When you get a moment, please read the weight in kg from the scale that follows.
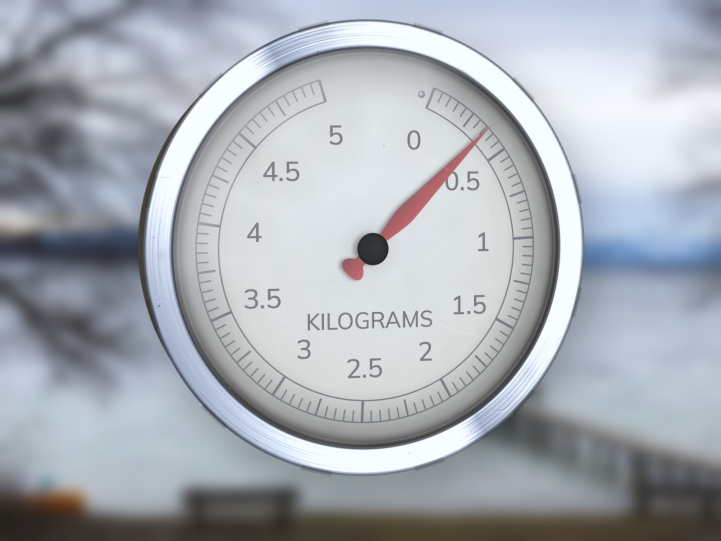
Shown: 0.35 kg
